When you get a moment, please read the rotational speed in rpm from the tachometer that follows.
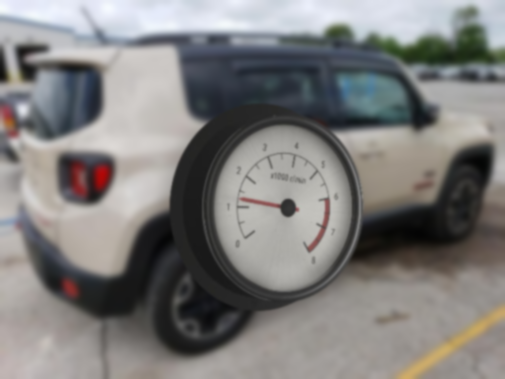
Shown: 1250 rpm
